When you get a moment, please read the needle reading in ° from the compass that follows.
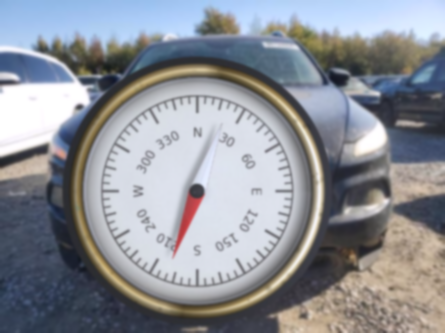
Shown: 200 °
